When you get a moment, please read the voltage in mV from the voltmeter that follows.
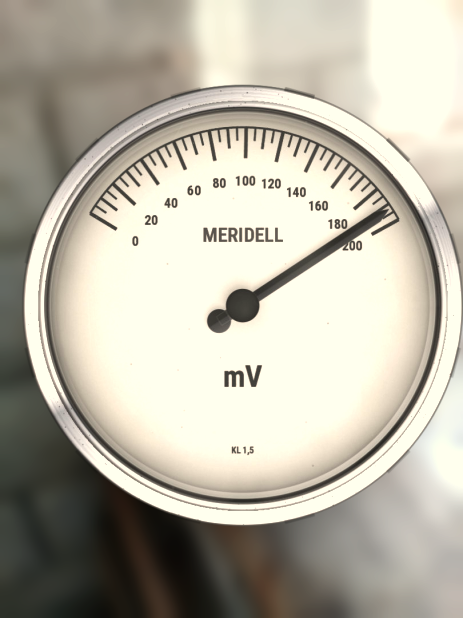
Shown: 192.5 mV
